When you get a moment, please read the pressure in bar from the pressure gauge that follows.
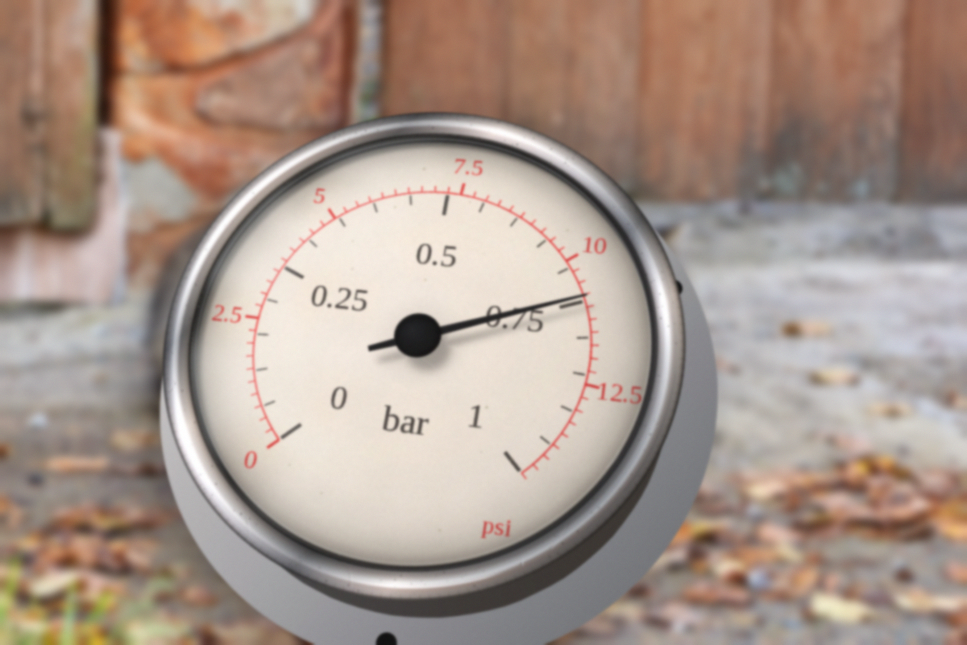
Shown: 0.75 bar
